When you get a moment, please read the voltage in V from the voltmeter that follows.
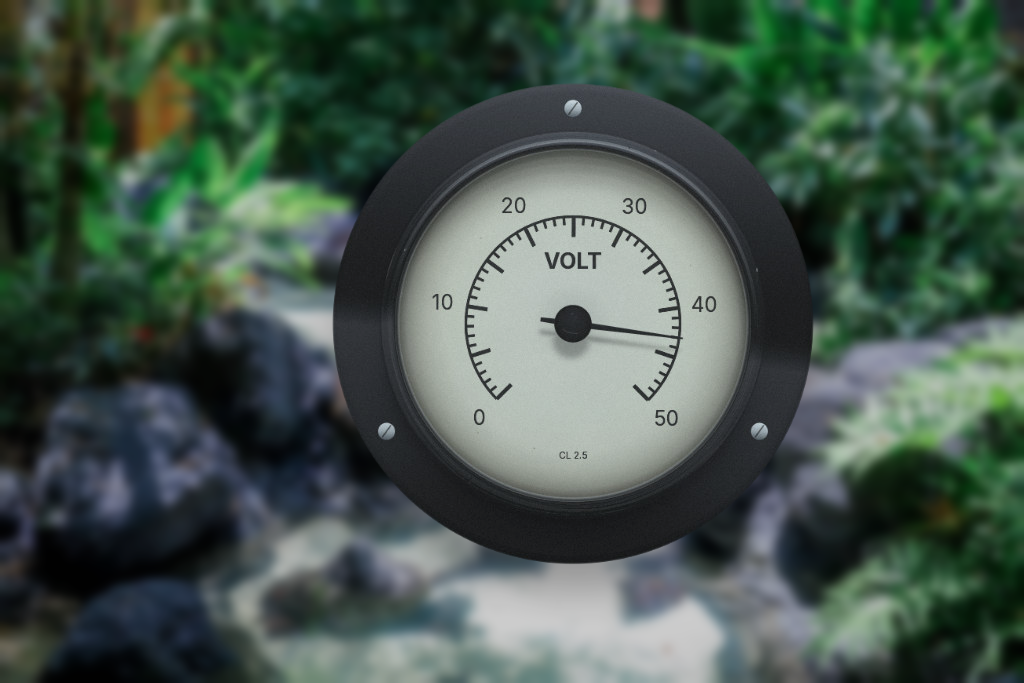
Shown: 43 V
